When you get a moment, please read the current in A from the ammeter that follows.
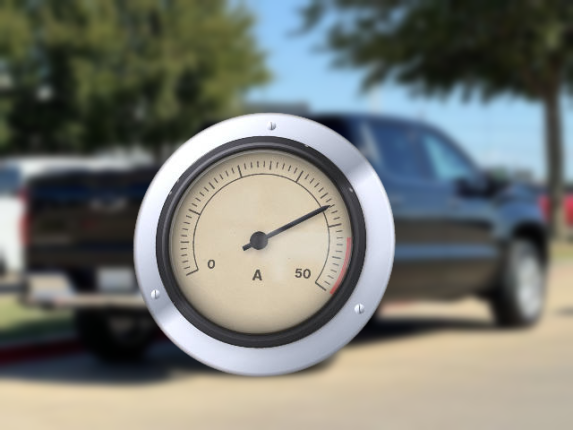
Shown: 37 A
